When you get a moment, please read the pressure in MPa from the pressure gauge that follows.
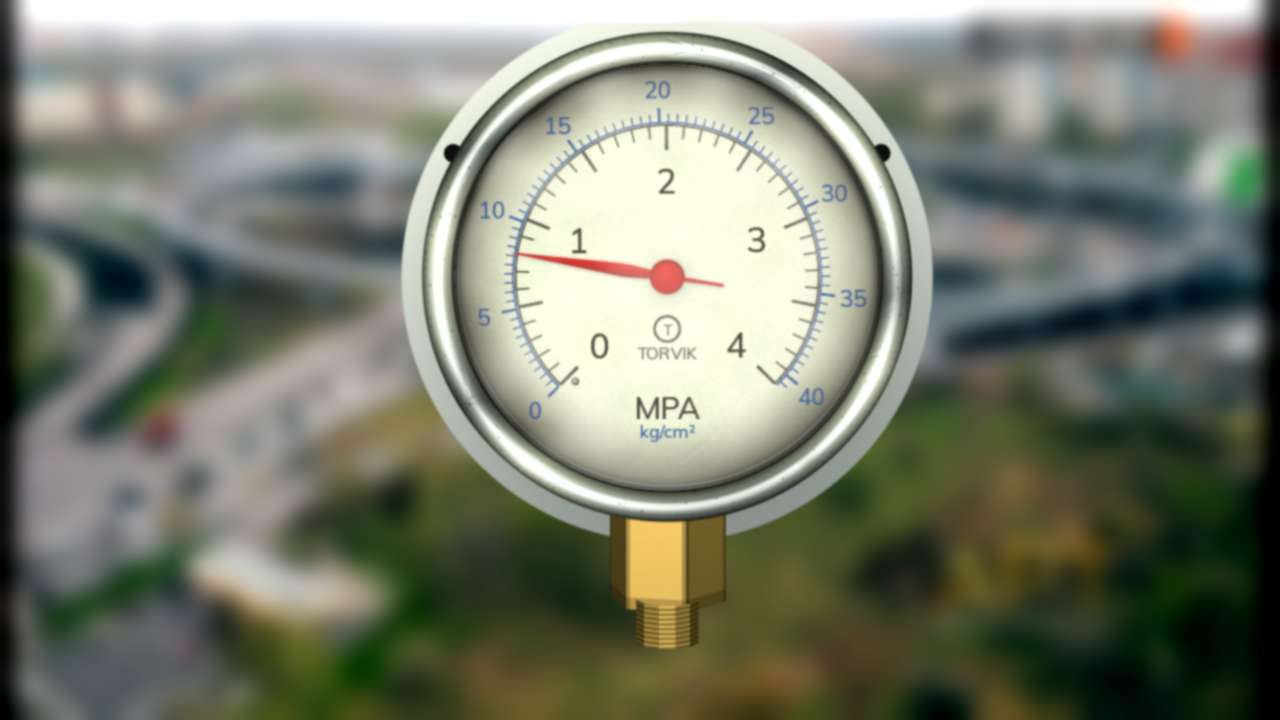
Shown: 0.8 MPa
